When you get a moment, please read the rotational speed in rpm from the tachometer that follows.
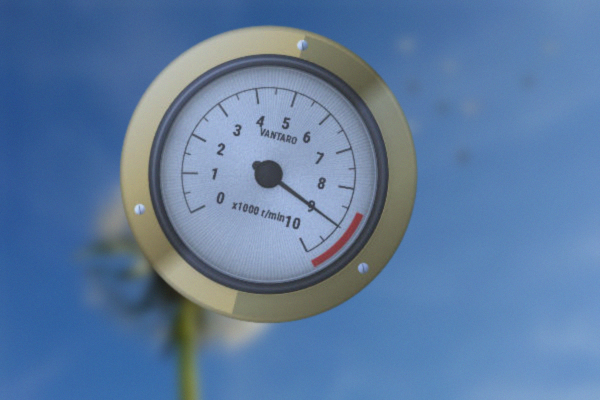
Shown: 9000 rpm
